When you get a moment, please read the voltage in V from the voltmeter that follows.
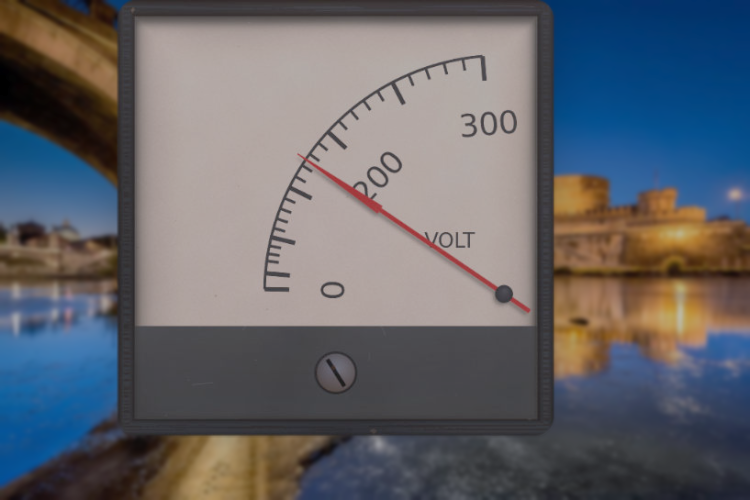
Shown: 175 V
